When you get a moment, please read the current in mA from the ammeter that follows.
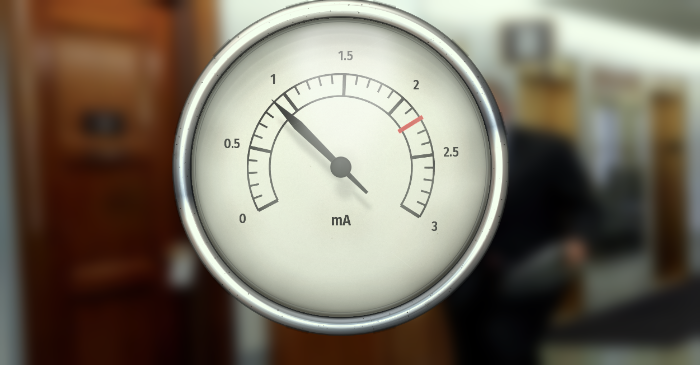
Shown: 0.9 mA
